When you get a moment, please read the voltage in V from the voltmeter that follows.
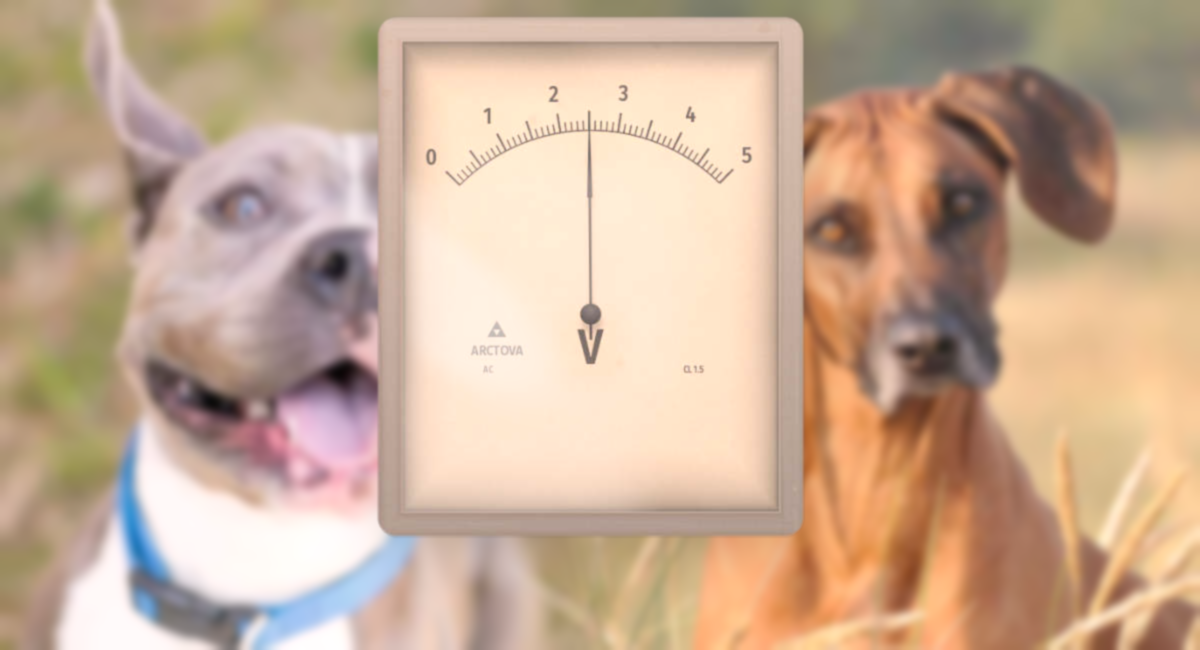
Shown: 2.5 V
